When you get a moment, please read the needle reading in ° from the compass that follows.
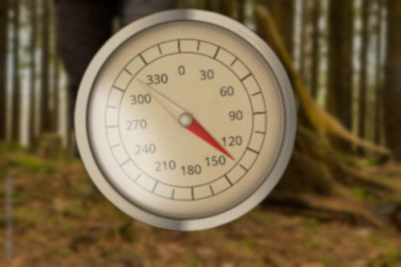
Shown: 135 °
